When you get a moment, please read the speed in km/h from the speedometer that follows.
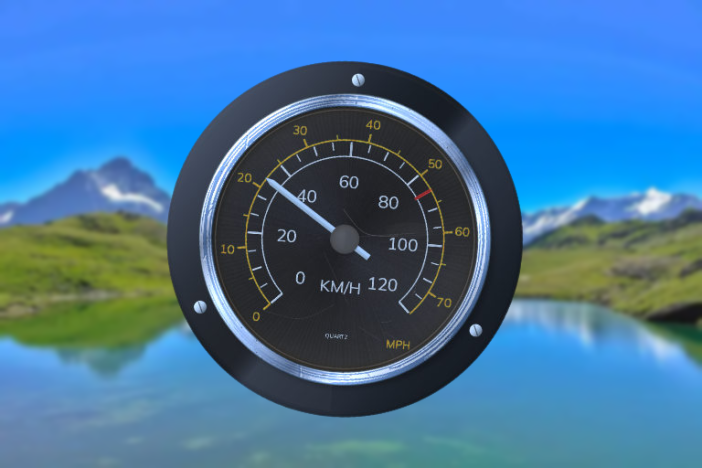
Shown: 35 km/h
